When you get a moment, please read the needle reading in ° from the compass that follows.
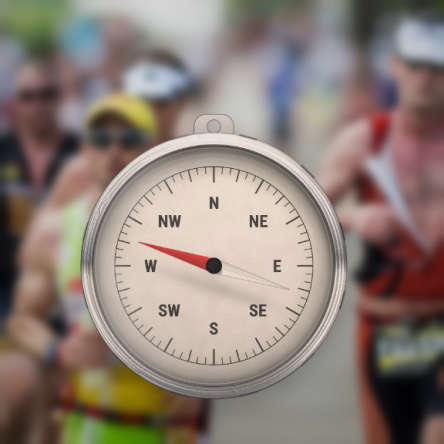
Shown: 287.5 °
